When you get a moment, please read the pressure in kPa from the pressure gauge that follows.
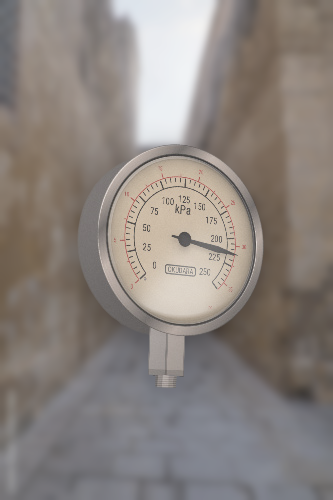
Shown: 215 kPa
